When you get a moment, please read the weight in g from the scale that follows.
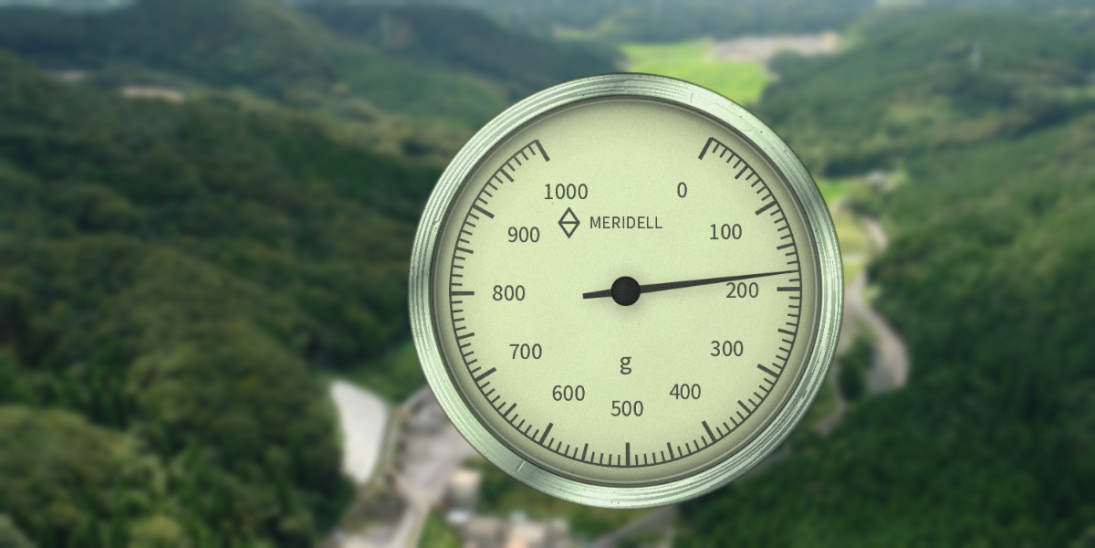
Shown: 180 g
